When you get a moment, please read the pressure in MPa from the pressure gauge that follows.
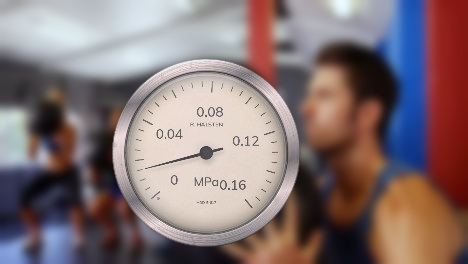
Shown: 0.015 MPa
